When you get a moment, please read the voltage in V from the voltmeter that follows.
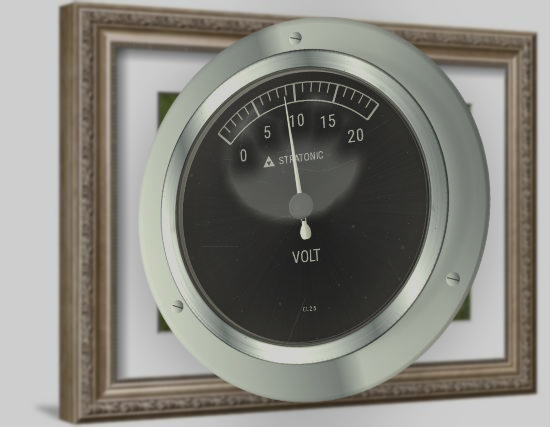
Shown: 9 V
